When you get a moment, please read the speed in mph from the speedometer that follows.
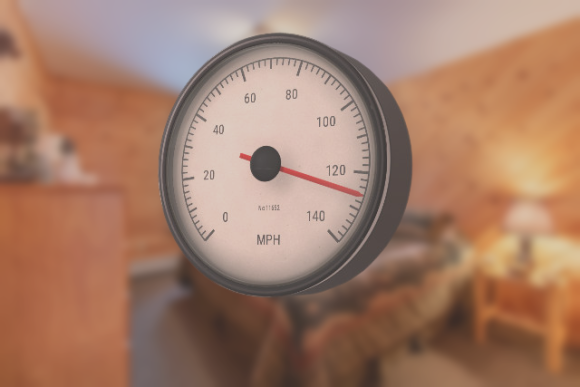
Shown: 126 mph
